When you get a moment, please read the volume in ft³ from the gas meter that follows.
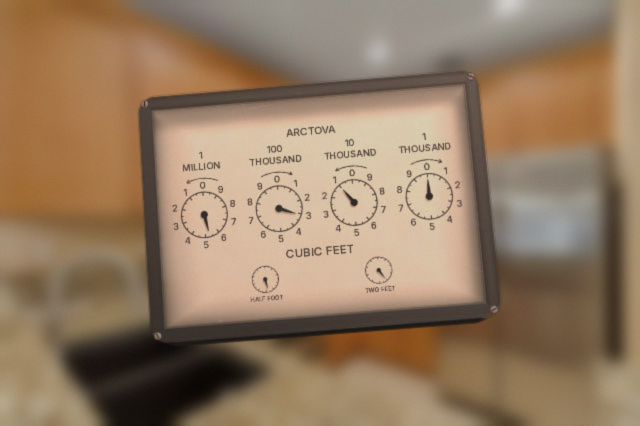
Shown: 531000 ft³
